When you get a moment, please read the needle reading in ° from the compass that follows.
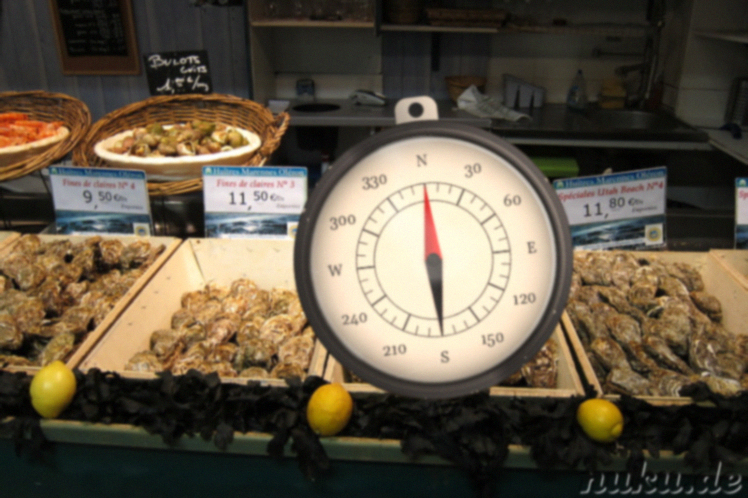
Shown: 0 °
